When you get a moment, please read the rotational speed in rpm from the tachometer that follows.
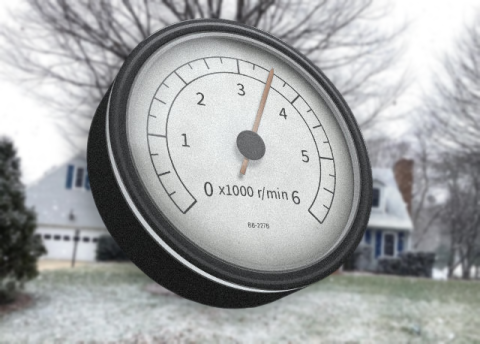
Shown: 3500 rpm
